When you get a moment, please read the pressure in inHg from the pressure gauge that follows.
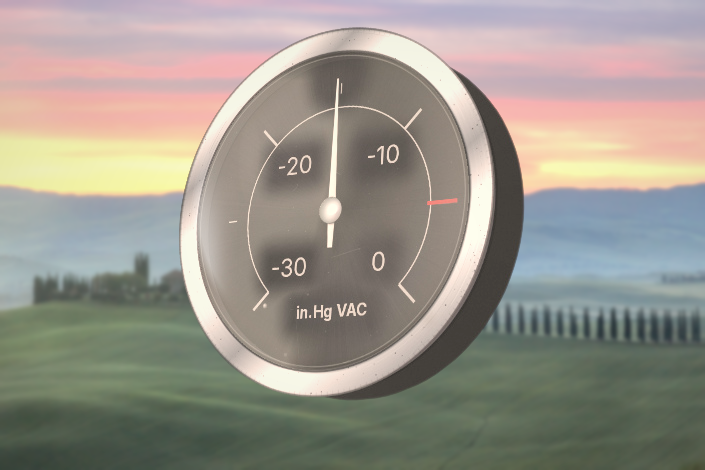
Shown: -15 inHg
